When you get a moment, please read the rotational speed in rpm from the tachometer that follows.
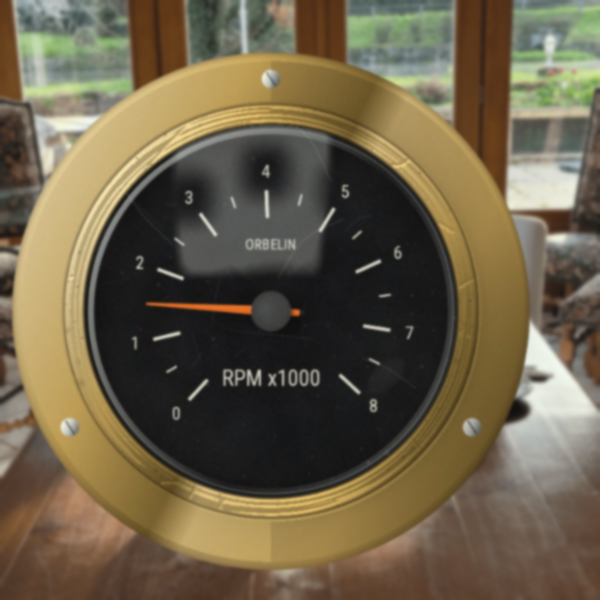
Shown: 1500 rpm
